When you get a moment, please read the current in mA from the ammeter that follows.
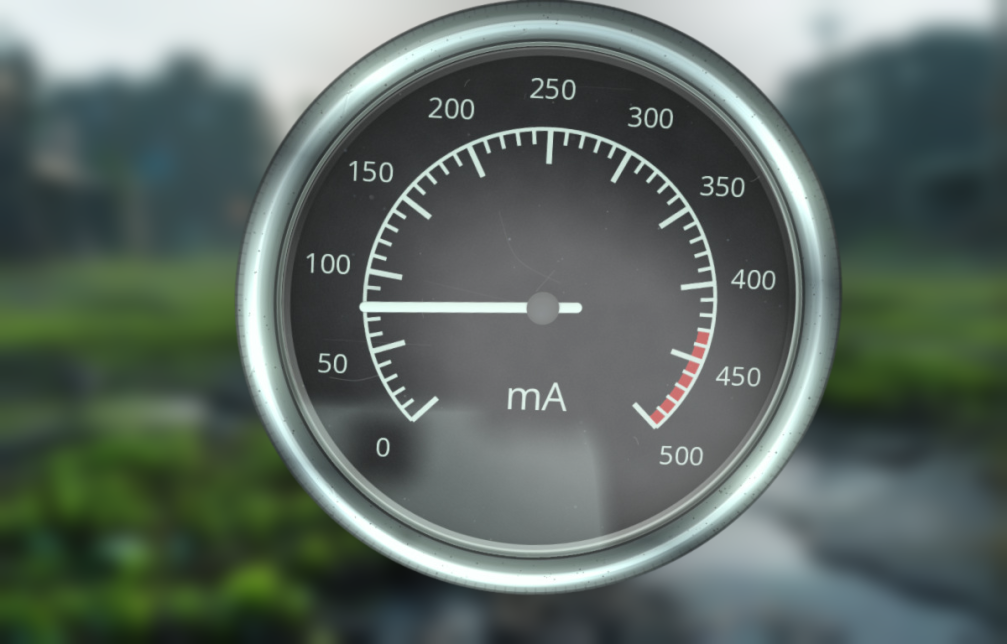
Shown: 80 mA
